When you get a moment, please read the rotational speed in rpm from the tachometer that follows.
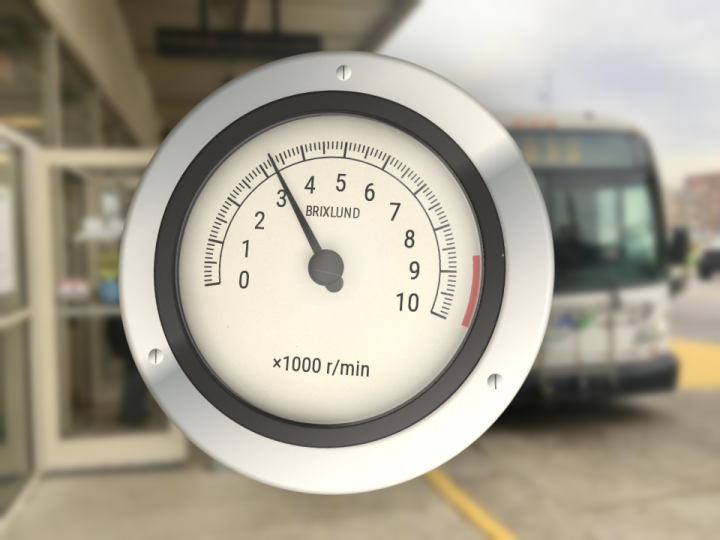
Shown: 3300 rpm
